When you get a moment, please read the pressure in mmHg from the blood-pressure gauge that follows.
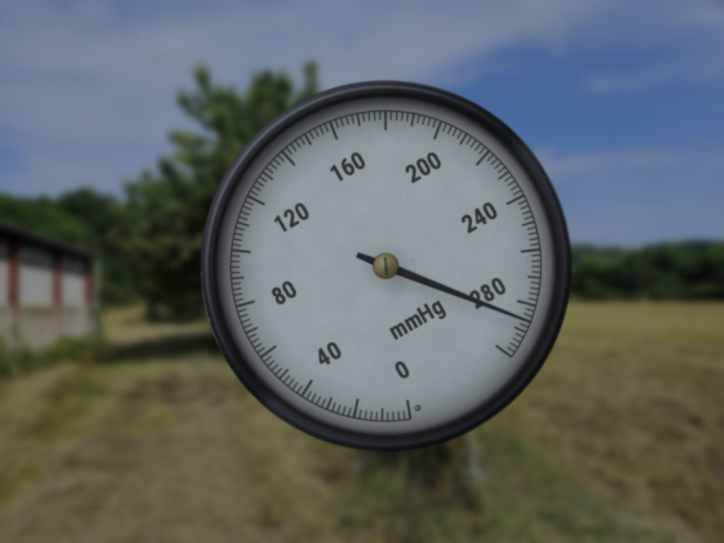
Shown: 286 mmHg
